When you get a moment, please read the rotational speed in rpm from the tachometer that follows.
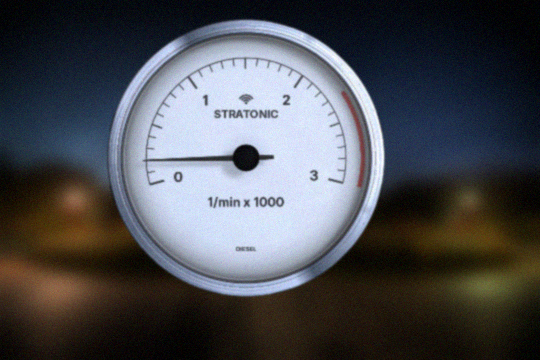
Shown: 200 rpm
